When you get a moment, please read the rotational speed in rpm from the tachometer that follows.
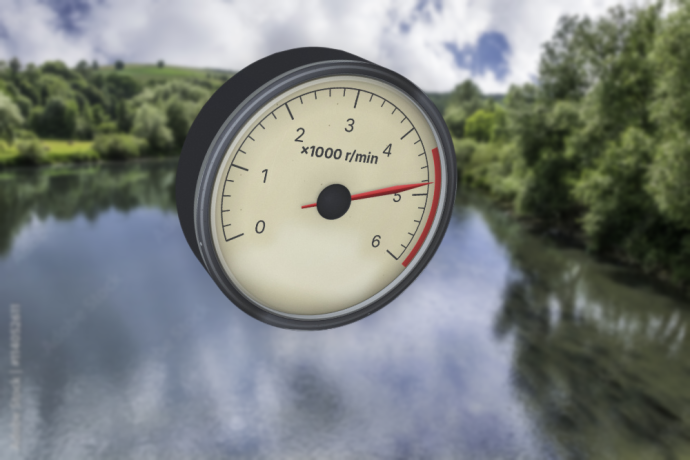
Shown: 4800 rpm
